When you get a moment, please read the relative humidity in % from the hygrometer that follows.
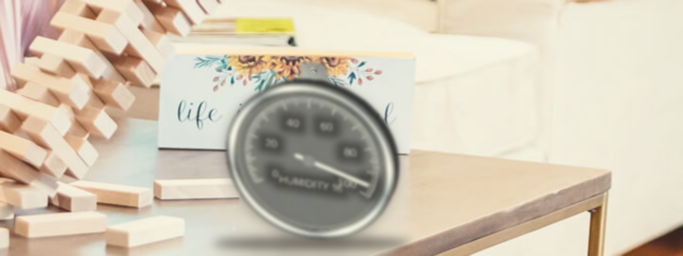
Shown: 95 %
